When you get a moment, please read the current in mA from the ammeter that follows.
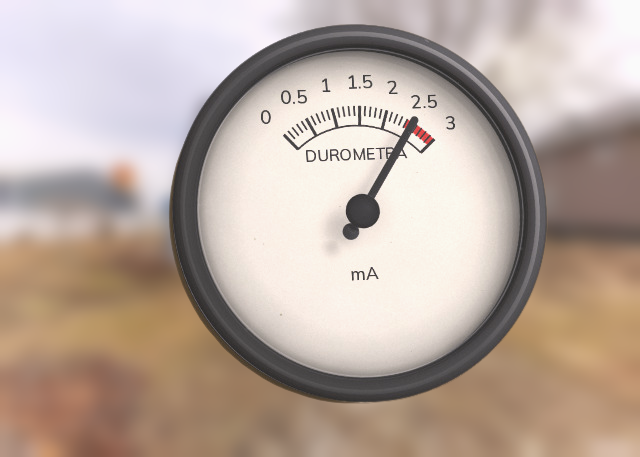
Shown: 2.5 mA
